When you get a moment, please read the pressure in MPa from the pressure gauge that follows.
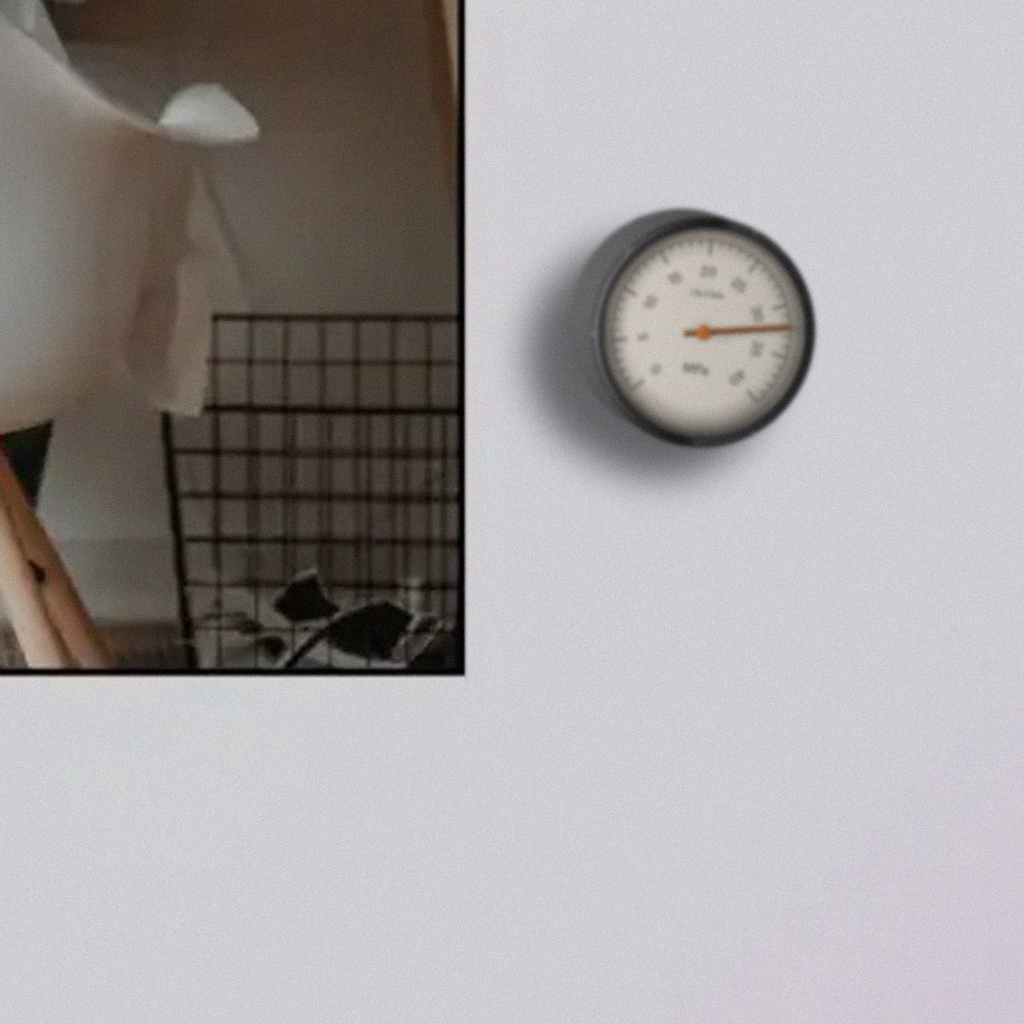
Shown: 32 MPa
